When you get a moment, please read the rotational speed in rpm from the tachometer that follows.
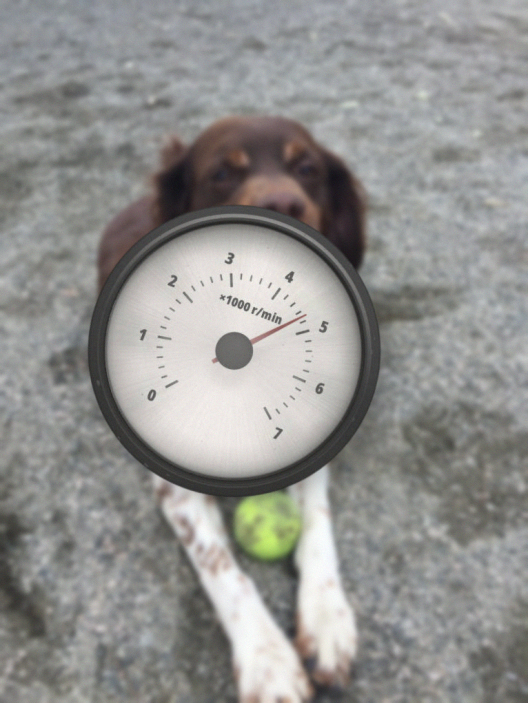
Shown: 4700 rpm
